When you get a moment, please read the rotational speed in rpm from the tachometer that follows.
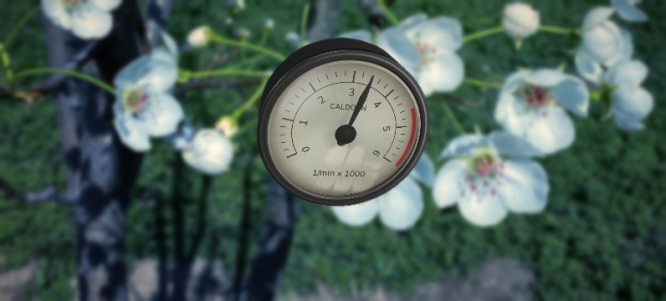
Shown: 3400 rpm
